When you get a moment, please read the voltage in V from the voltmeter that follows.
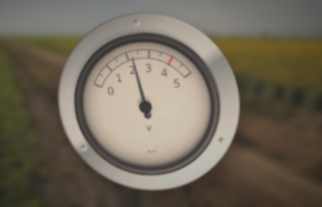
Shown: 2.25 V
